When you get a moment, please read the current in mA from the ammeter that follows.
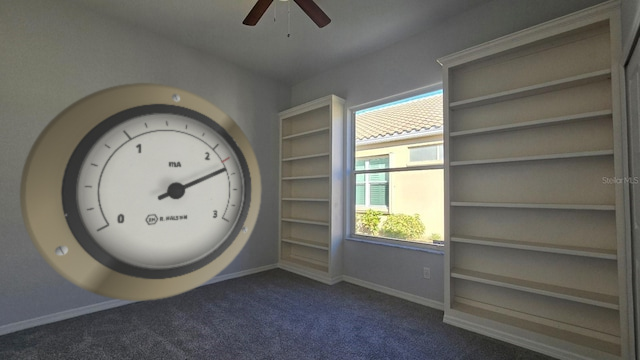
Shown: 2.3 mA
